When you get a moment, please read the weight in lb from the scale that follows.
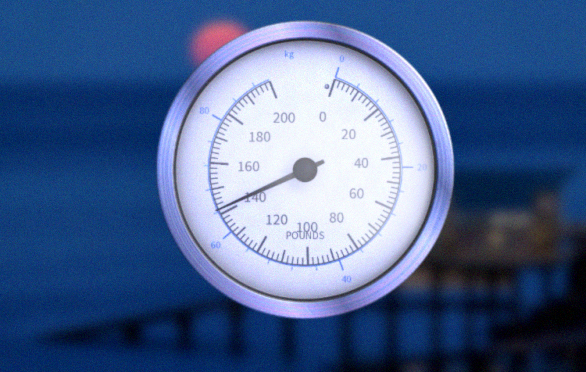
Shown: 142 lb
